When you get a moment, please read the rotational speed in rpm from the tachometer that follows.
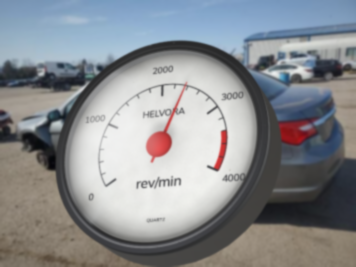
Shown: 2400 rpm
